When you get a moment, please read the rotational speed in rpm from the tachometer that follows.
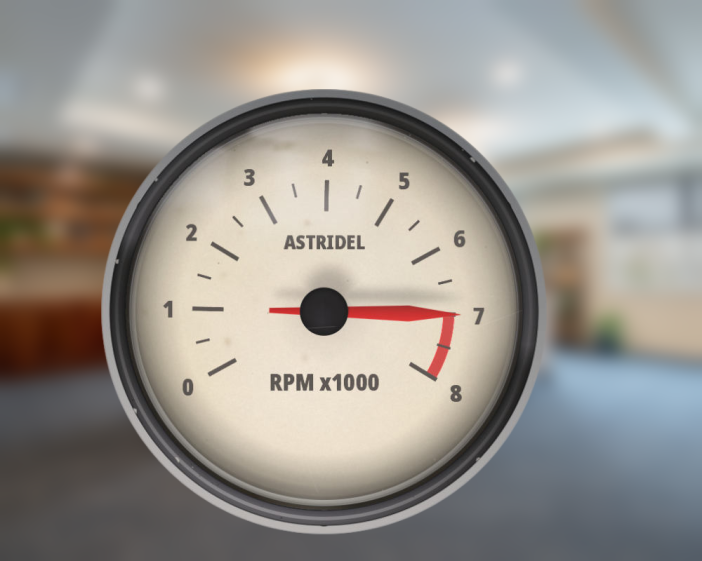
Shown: 7000 rpm
